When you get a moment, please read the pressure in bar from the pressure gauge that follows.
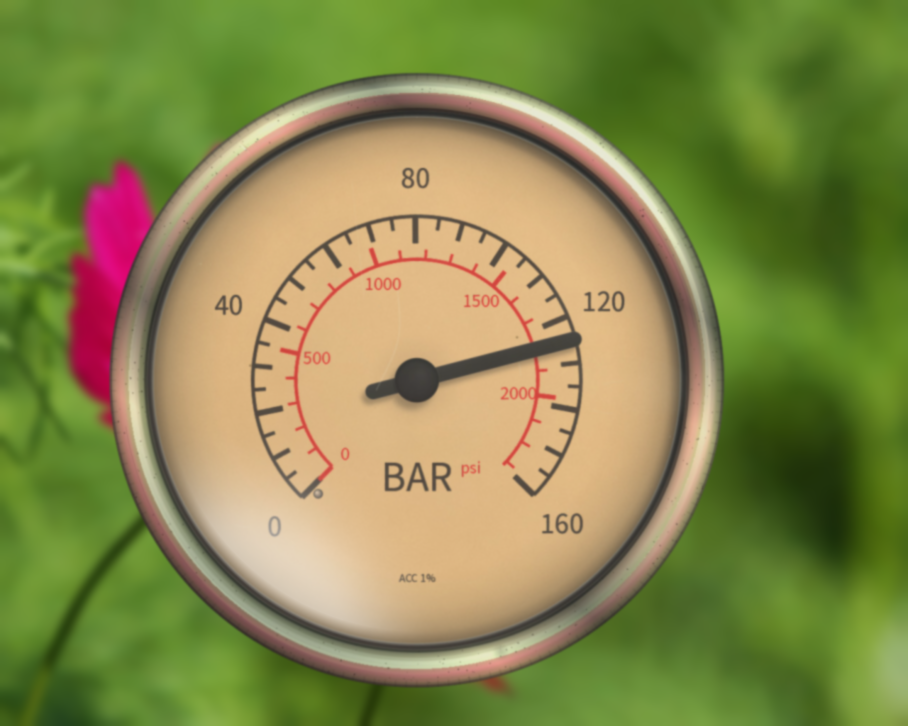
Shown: 125 bar
